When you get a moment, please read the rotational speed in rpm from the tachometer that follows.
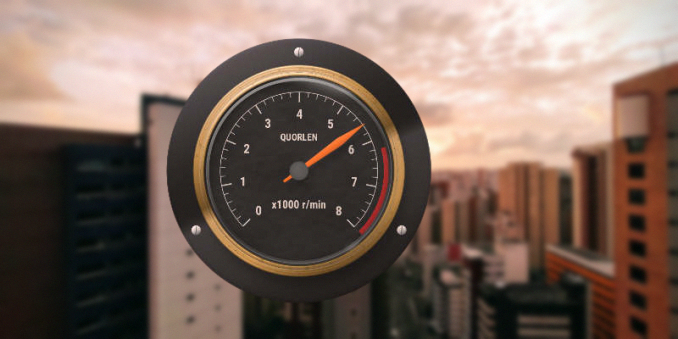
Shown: 5600 rpm
